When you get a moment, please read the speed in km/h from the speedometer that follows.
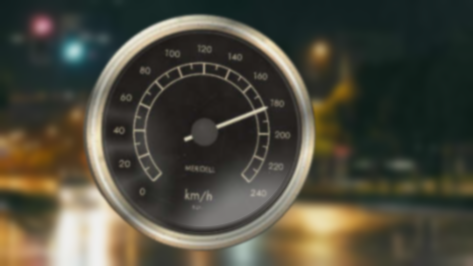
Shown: 180 km/h
